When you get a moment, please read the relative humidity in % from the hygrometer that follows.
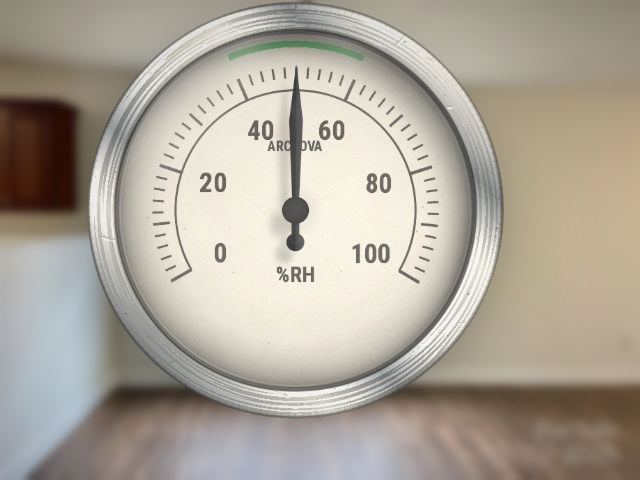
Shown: 50 %
